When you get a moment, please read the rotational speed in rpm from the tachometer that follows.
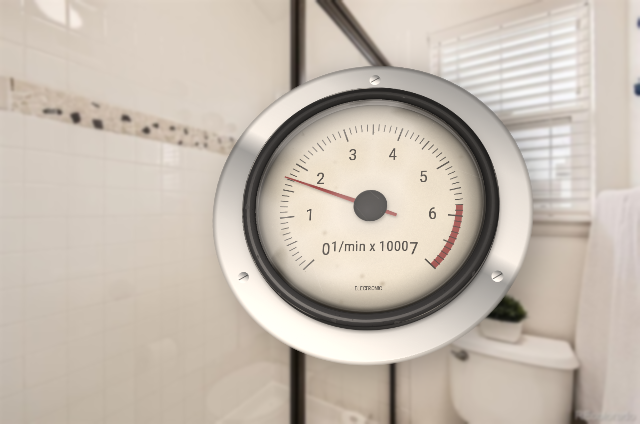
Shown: 1700 rpm
